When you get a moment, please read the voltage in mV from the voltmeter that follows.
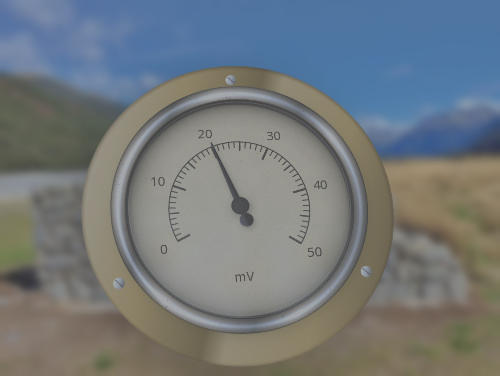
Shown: 20 mV
